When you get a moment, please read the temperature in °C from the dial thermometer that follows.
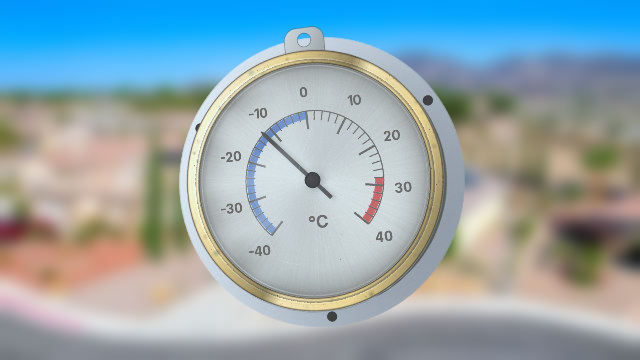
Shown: -12 °C
